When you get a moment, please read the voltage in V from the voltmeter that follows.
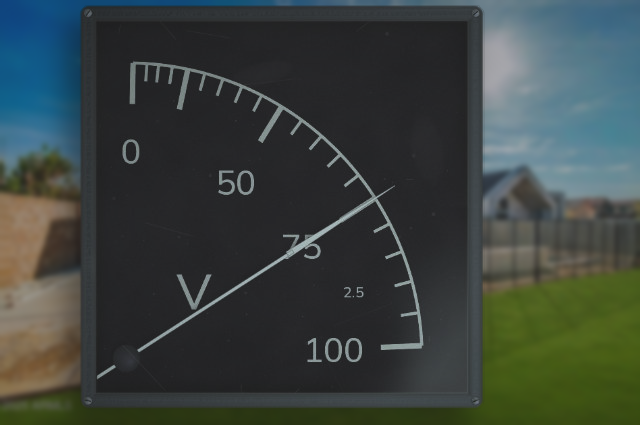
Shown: 75 V
